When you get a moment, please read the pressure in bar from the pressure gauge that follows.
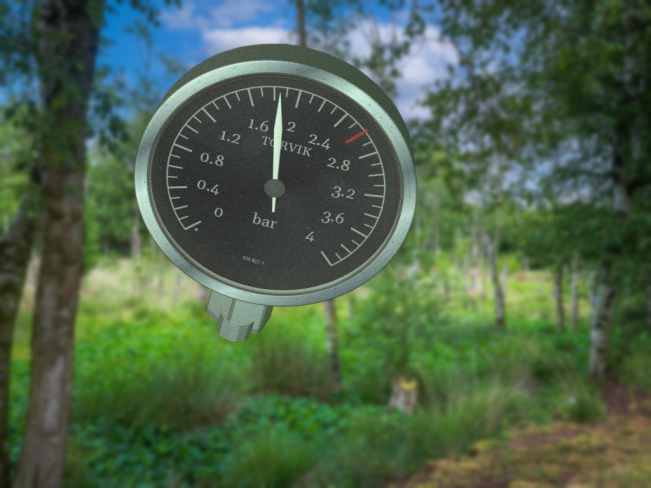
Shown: 1.85 bar
